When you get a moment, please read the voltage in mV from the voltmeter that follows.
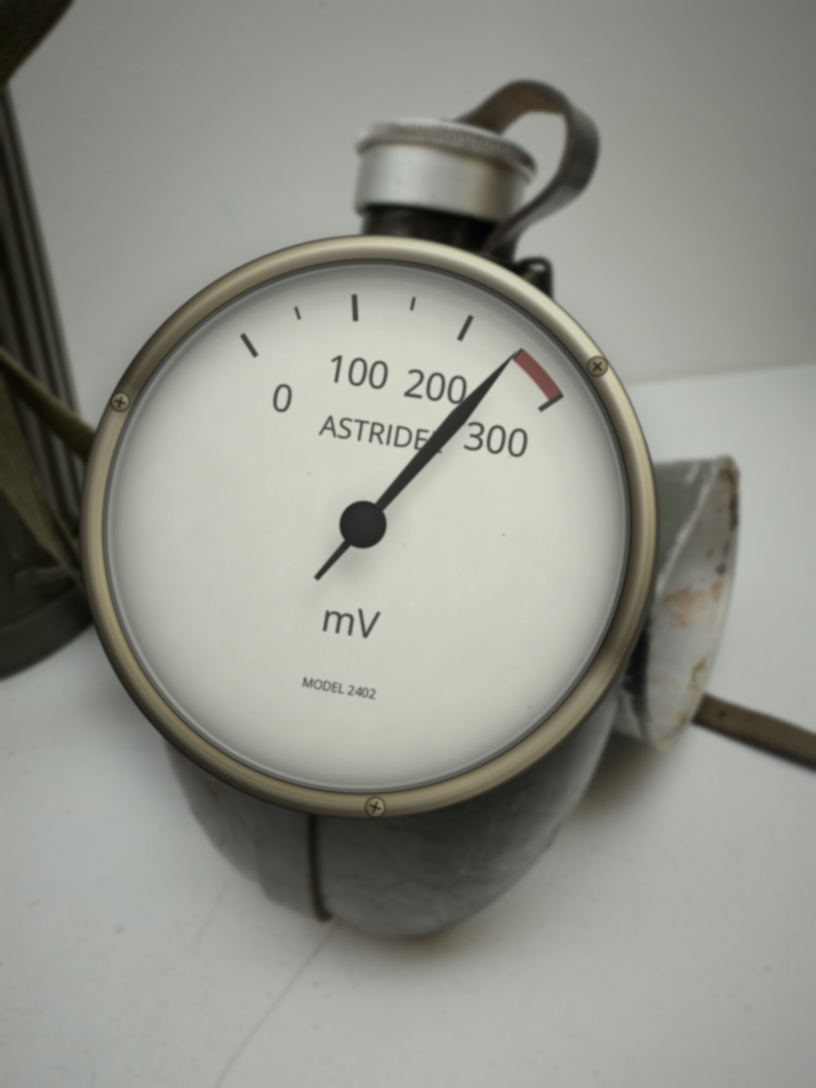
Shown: 250 mV
